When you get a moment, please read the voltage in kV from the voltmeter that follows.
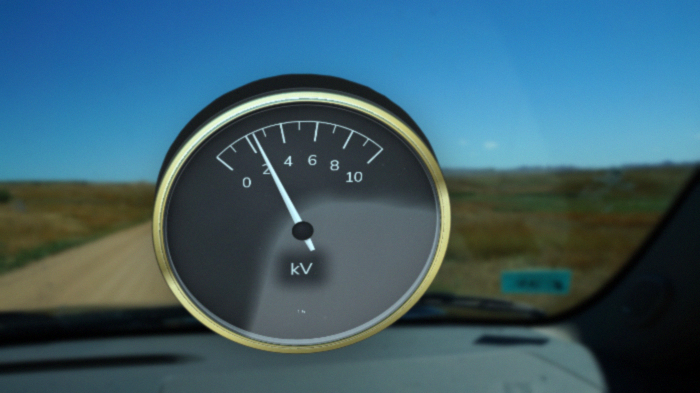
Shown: 2.5 kV
